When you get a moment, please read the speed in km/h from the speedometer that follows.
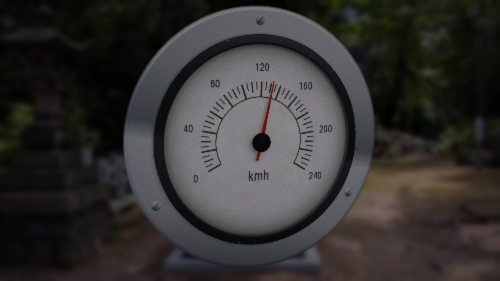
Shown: 130 km/h
